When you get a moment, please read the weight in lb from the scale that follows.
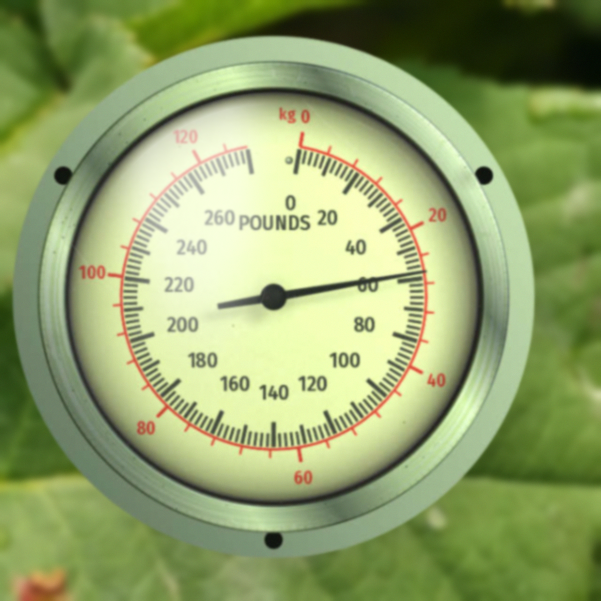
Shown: 58 lb
